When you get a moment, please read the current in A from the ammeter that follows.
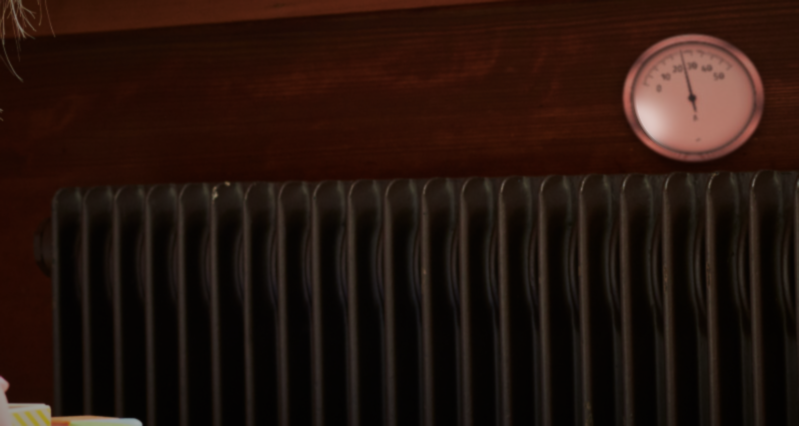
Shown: 25 A
